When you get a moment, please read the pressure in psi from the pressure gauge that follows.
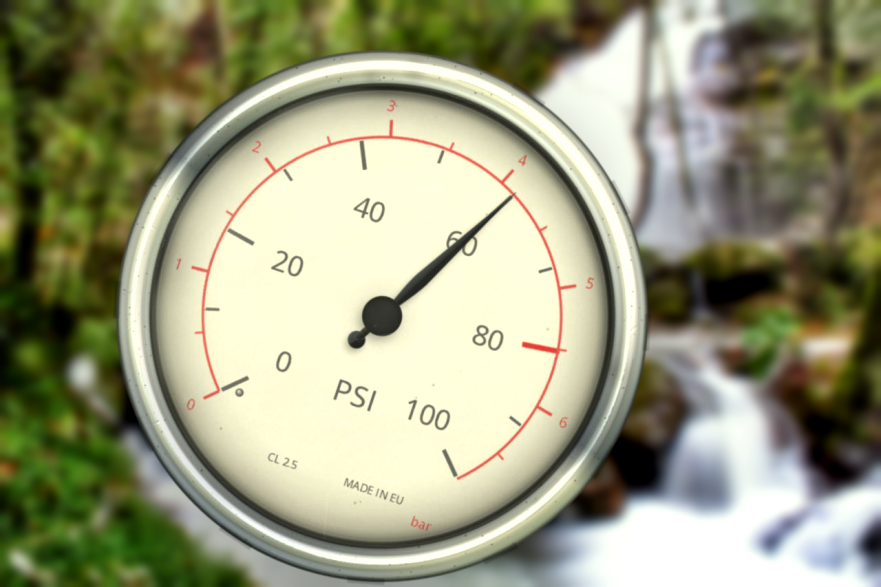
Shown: 60 psi
